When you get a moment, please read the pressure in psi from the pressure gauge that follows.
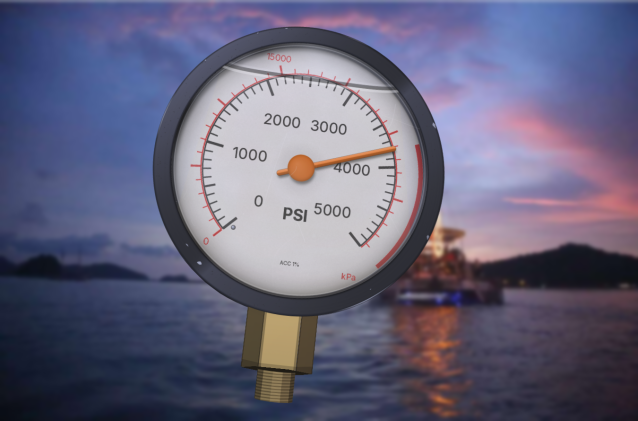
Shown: 3800 psi
